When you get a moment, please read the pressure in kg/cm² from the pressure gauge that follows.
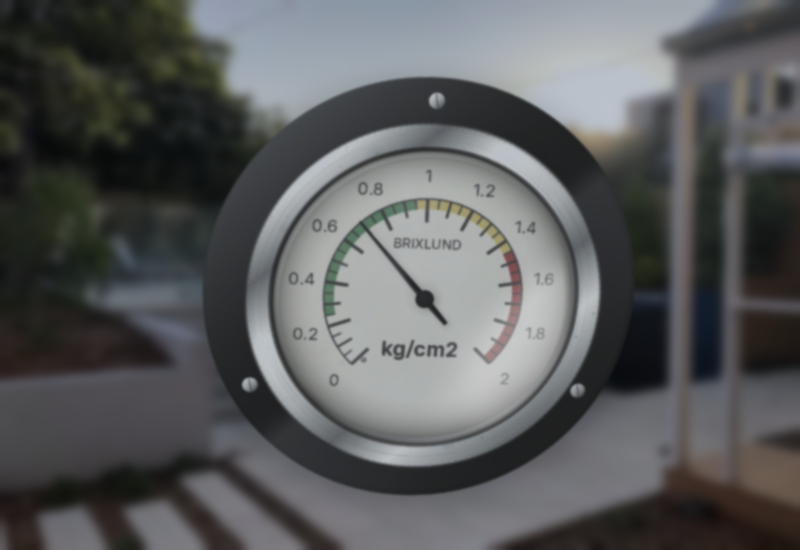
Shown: 0.7 kg/cm²
